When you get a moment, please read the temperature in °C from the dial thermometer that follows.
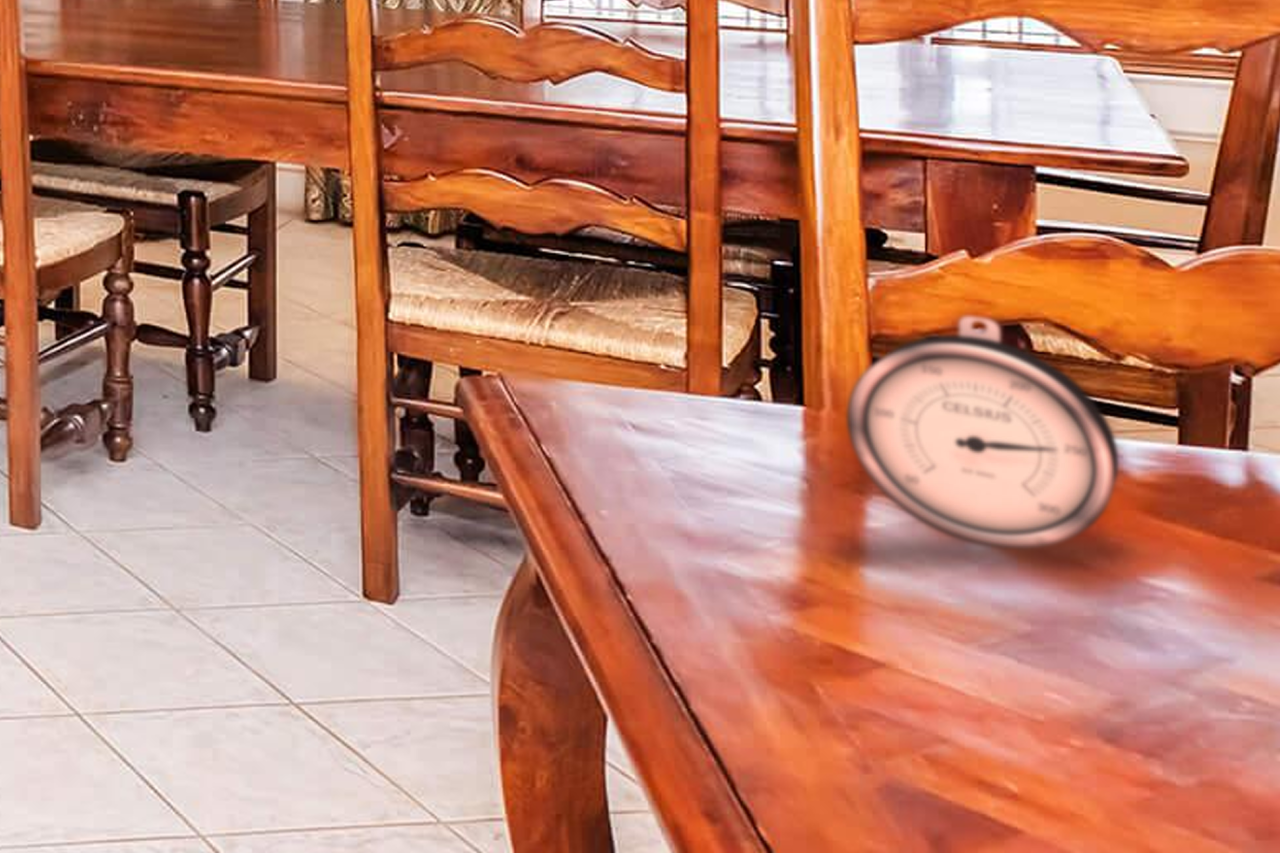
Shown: 250 °C
